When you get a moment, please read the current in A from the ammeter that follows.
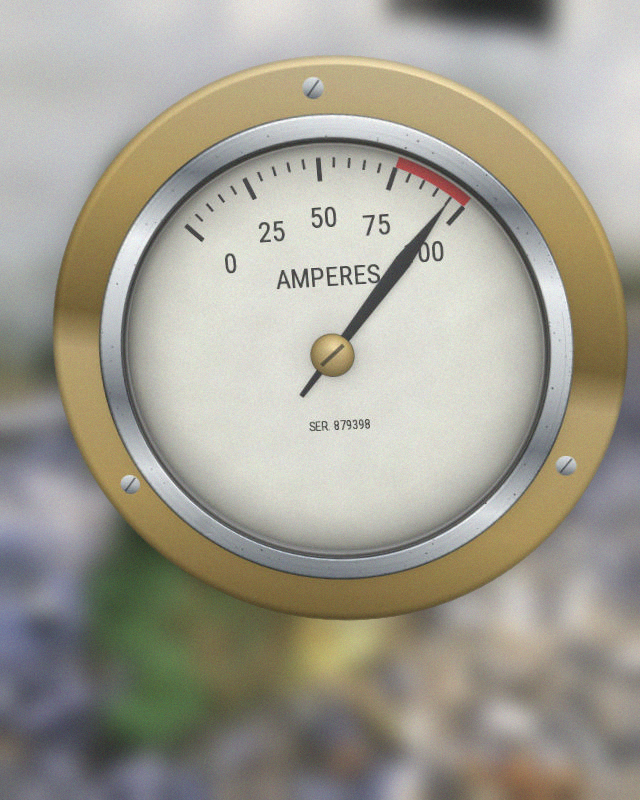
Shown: 95 A
